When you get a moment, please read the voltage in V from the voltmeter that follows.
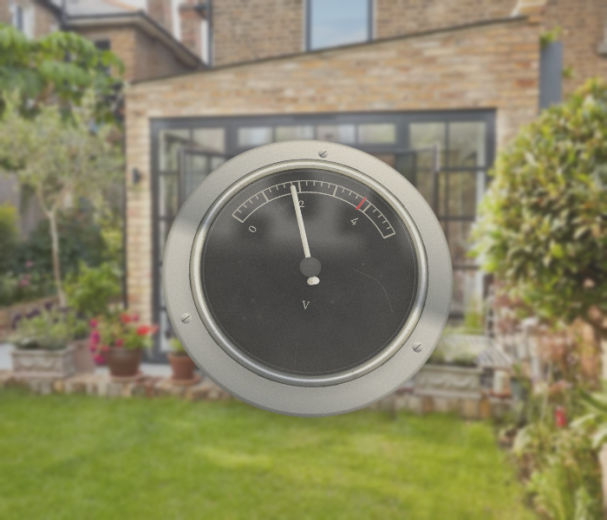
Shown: 1.8 V
